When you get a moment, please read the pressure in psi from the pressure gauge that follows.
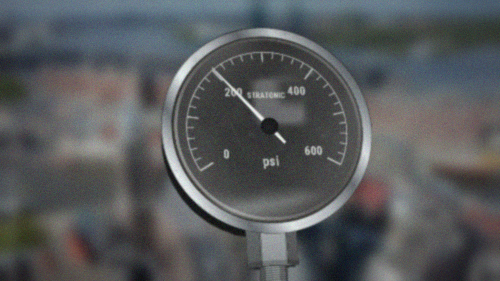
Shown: 200 psi
